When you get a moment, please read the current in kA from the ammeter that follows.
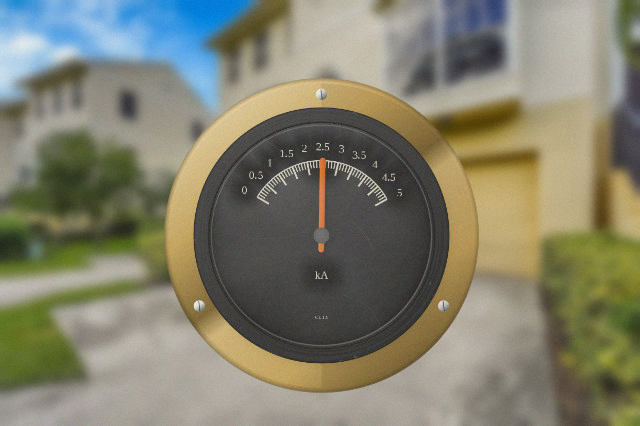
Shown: 2.5 kA
